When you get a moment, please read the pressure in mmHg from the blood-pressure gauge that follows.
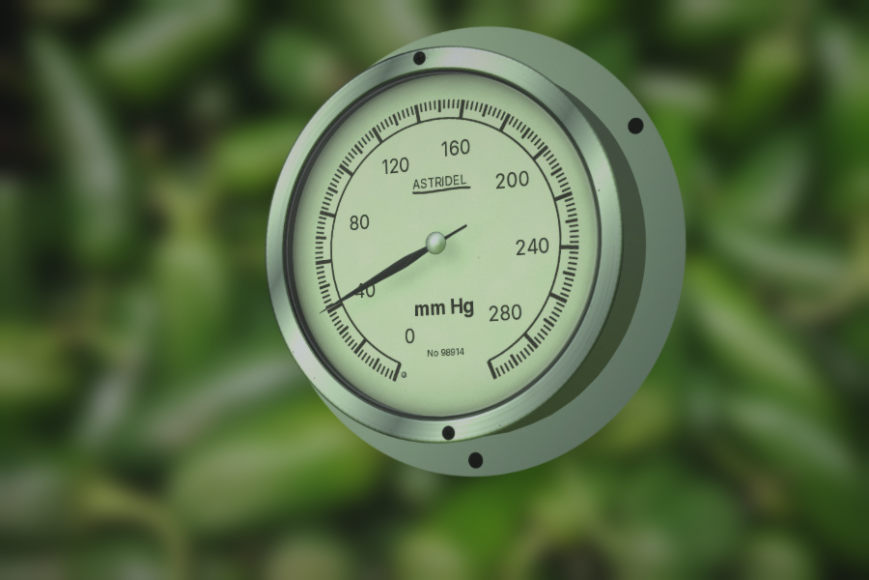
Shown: 40 mmHg
